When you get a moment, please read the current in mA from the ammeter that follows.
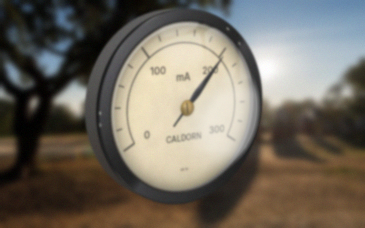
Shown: 200 mA
